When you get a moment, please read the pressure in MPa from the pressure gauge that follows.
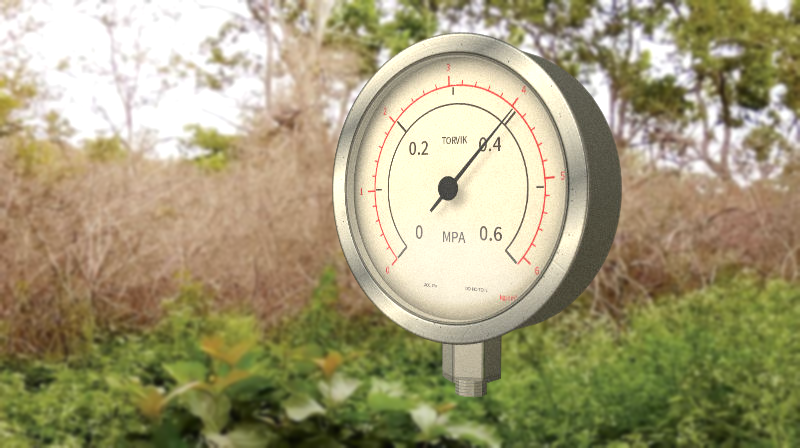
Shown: 0.4 MPa
